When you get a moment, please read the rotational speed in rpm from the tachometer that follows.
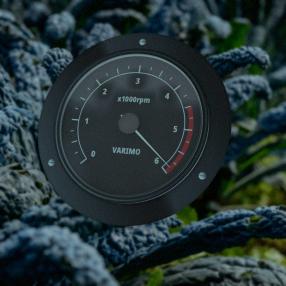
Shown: 5875 rpm
